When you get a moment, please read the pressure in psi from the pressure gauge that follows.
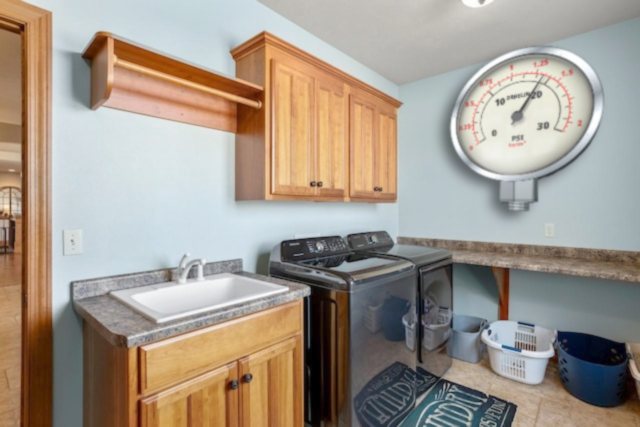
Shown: 19 psi
